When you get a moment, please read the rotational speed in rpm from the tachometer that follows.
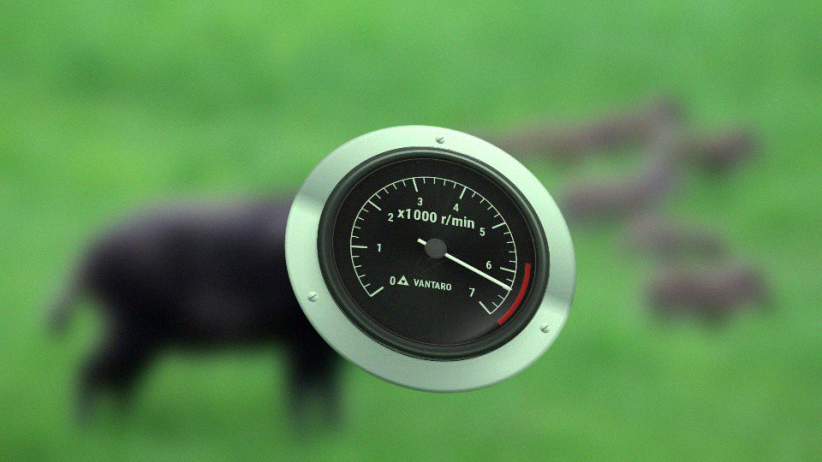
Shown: 6400 rpm
